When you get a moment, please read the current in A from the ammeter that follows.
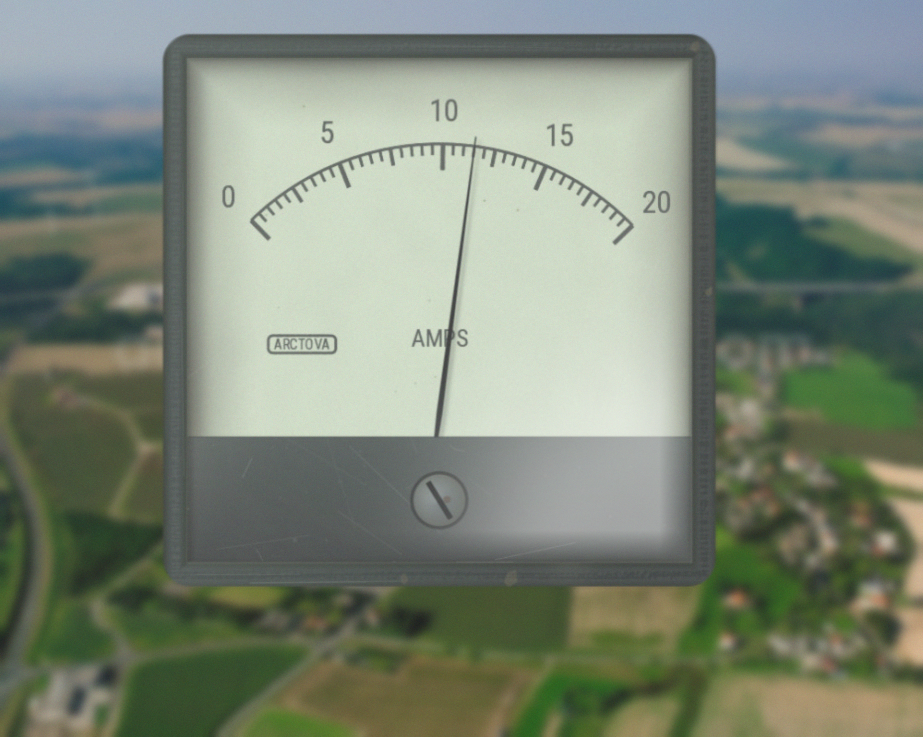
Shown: 11.5 A
